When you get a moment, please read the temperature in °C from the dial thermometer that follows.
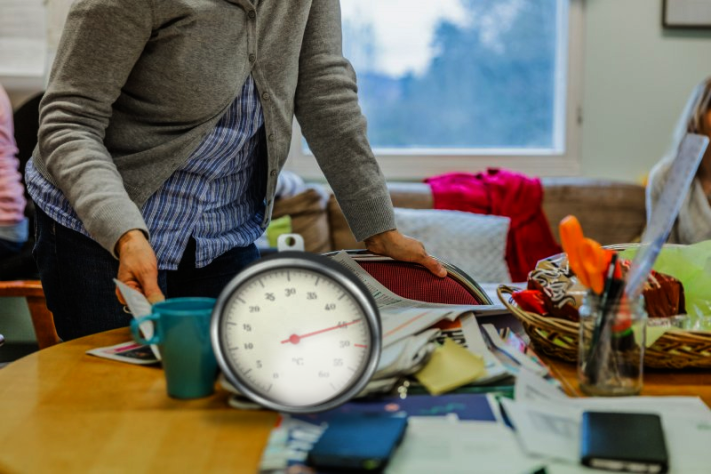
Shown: 45 °C
